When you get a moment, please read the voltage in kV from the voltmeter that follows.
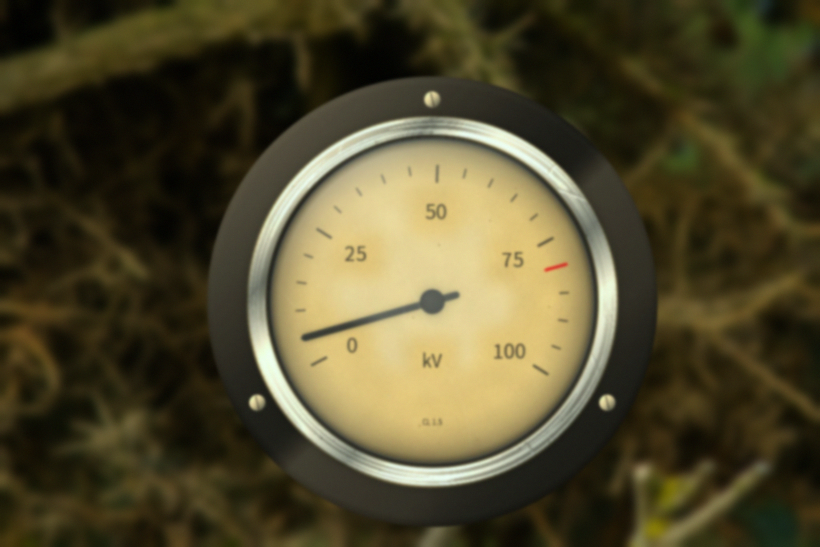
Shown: 5 kV
